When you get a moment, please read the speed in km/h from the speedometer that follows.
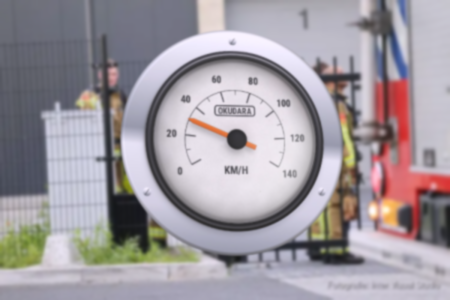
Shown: 30 km/h
